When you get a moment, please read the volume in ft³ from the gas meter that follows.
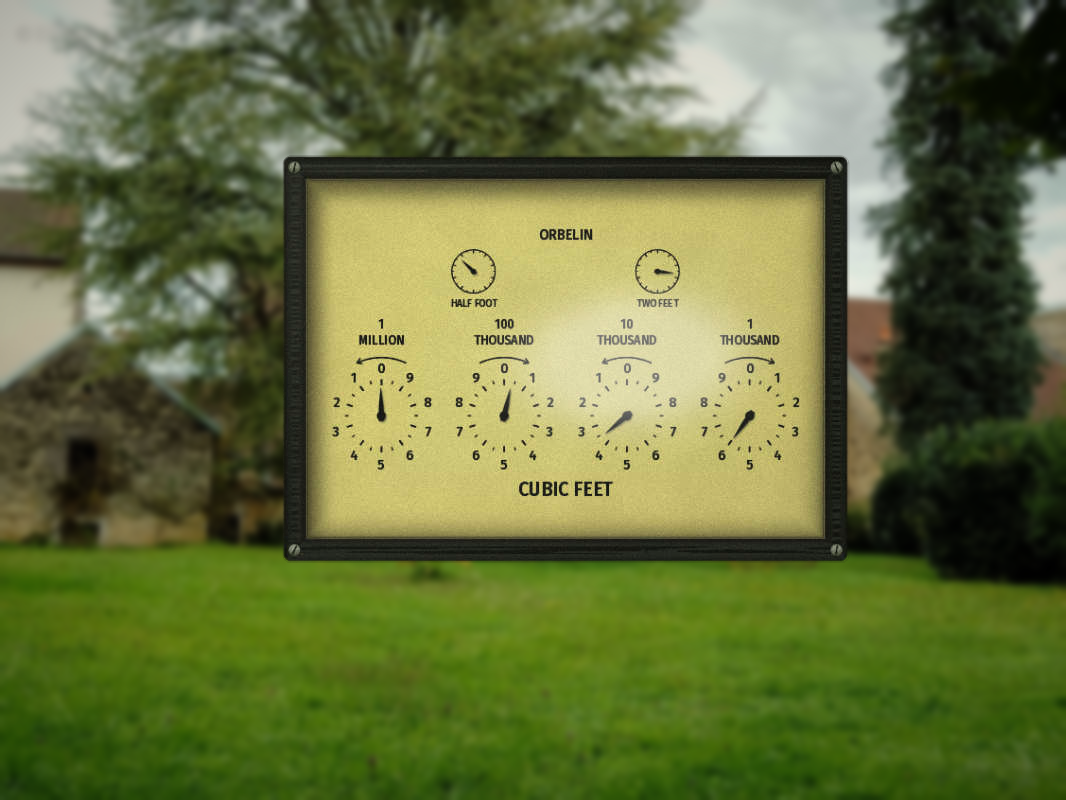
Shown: 3600 ft³
